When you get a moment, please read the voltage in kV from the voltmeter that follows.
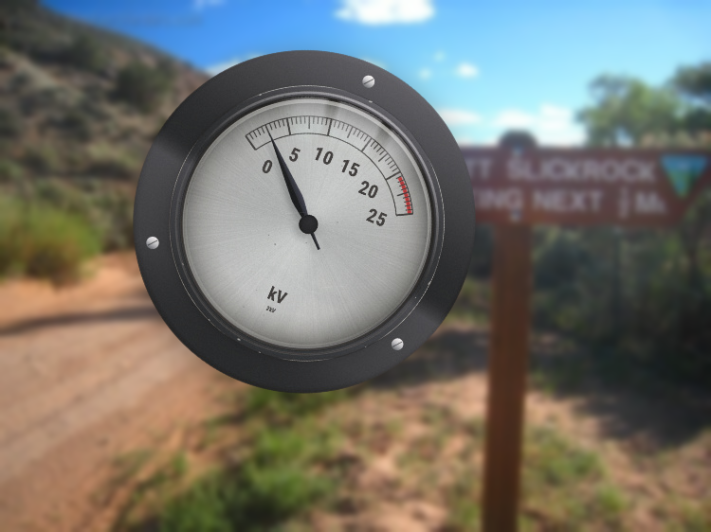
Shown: 2.5 kV
